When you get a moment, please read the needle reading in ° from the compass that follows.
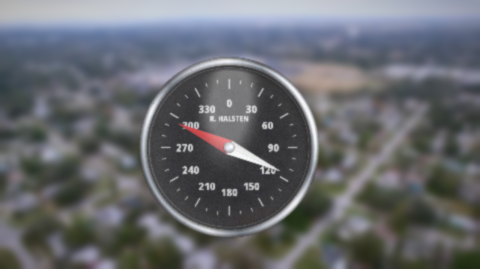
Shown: 295 °
